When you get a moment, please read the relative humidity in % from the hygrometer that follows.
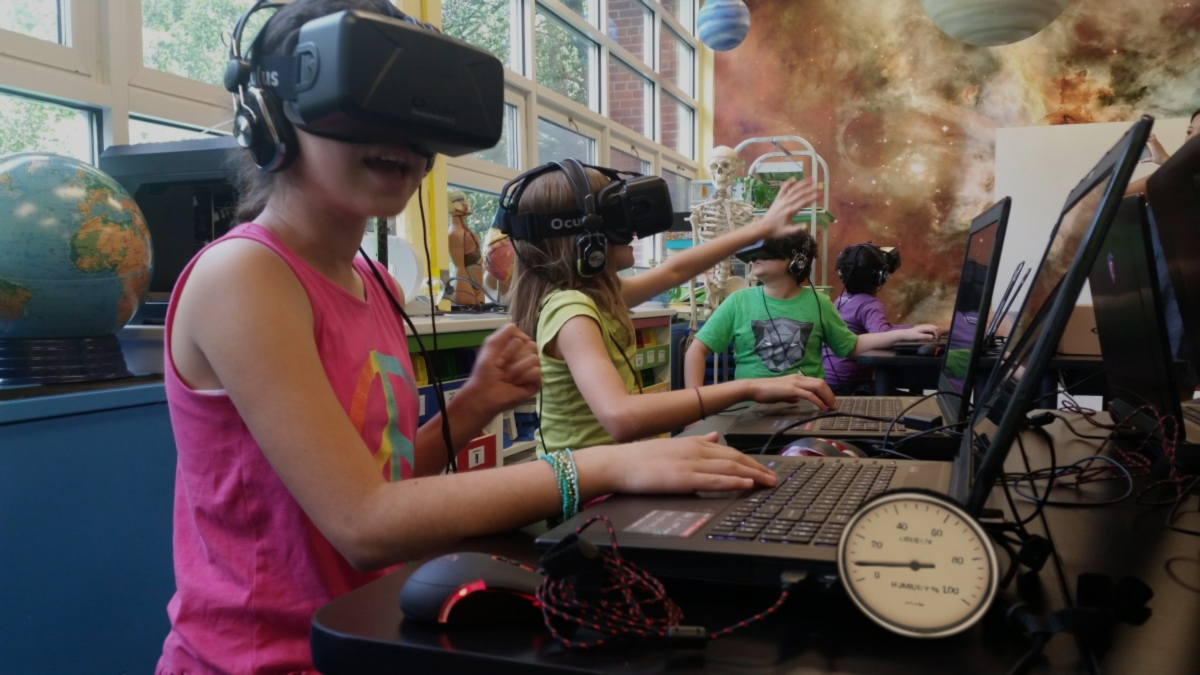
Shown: 8 %
